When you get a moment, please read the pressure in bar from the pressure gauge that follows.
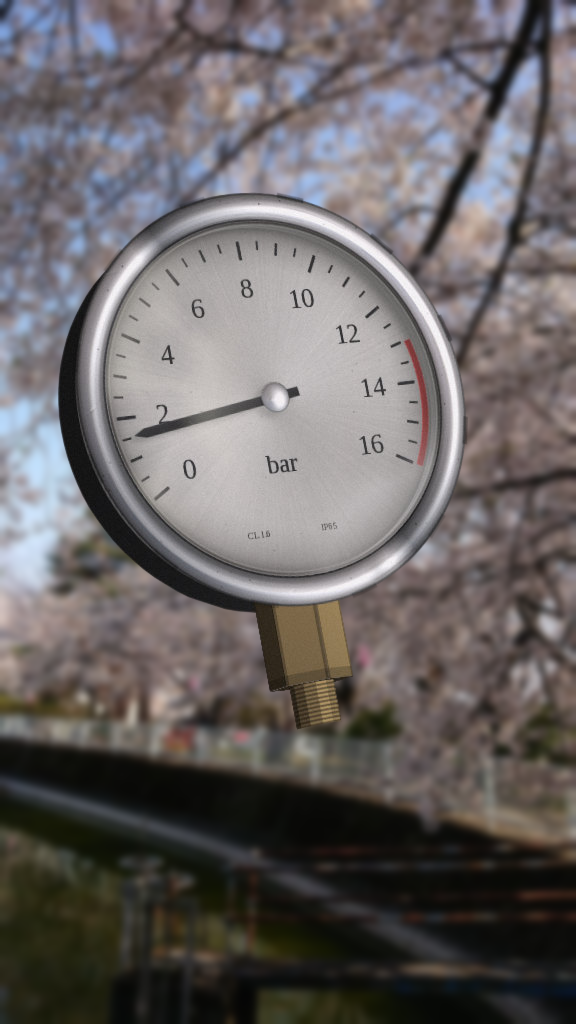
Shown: 1.5 bar
